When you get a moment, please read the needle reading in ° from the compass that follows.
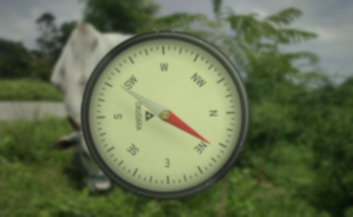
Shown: 35 °
